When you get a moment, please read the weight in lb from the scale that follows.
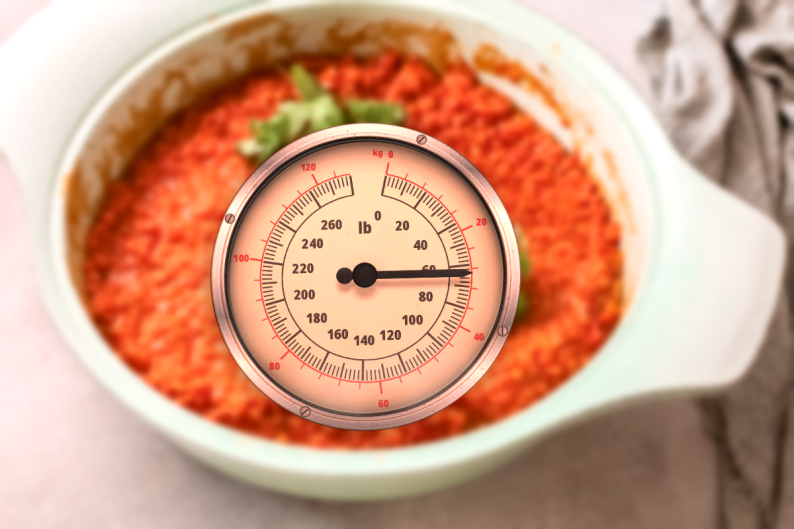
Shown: 64 lb
